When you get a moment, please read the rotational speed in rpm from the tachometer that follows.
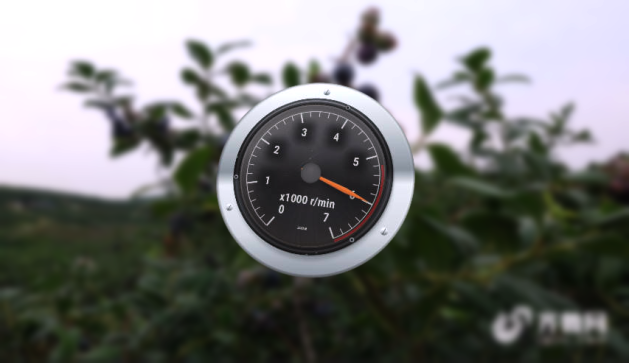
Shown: 6000 rpm
